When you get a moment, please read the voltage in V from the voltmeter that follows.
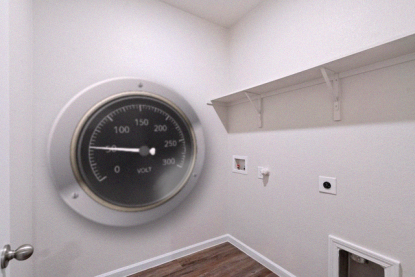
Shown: 50 V
